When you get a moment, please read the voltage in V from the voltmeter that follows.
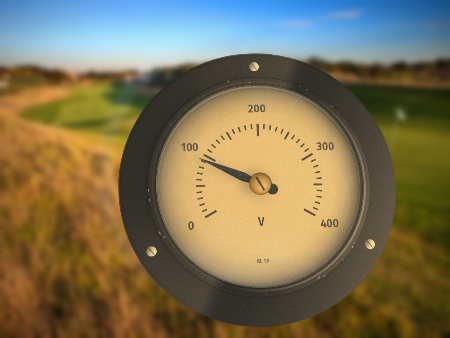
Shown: 90 V
